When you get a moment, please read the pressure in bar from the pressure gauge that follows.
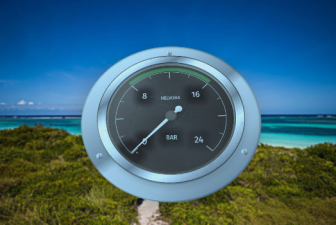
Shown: 0 bar
